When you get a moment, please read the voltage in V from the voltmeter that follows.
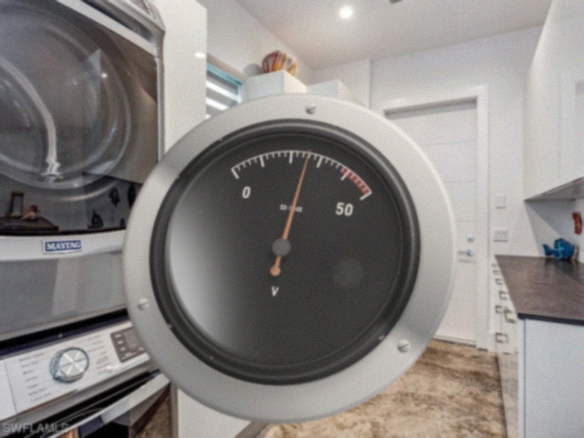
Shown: 26 V
